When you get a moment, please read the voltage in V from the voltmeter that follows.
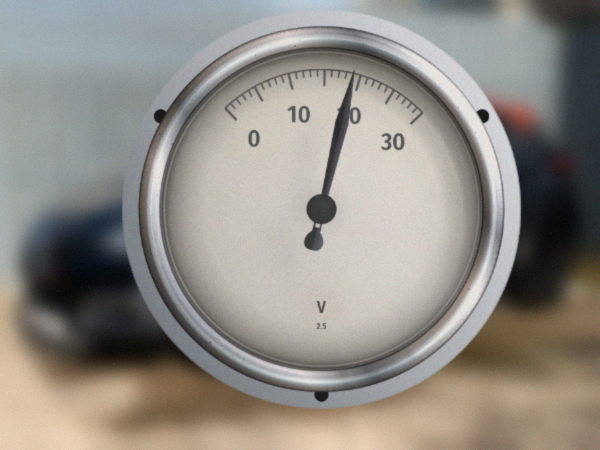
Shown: 19 V
